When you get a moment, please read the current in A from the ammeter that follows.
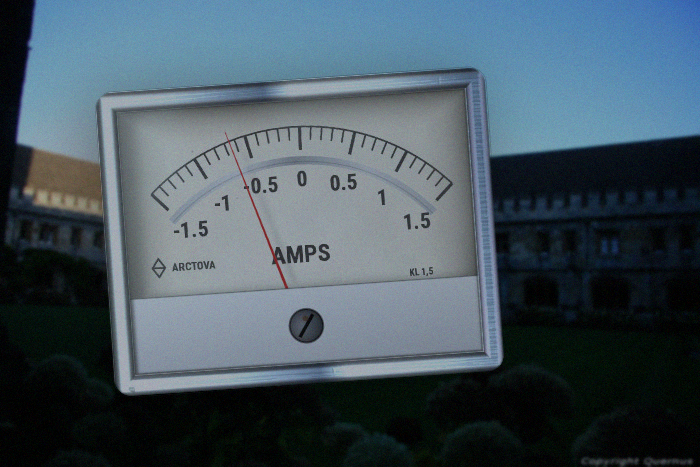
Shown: -0.65 A
